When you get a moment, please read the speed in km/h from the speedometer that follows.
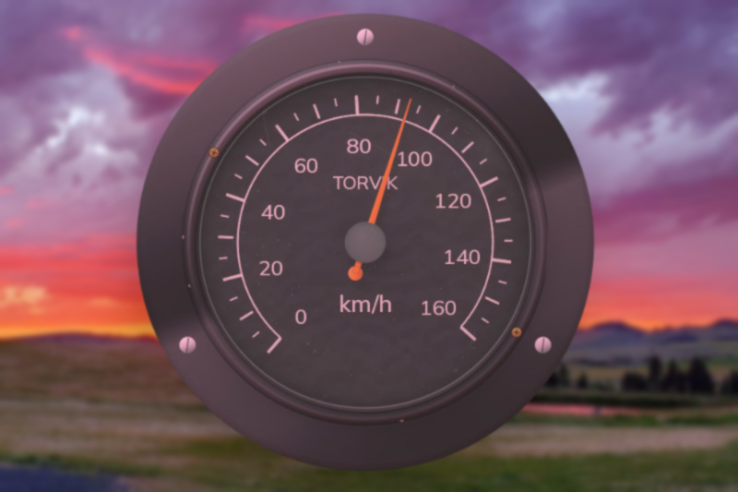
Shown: 92.5 km/h
